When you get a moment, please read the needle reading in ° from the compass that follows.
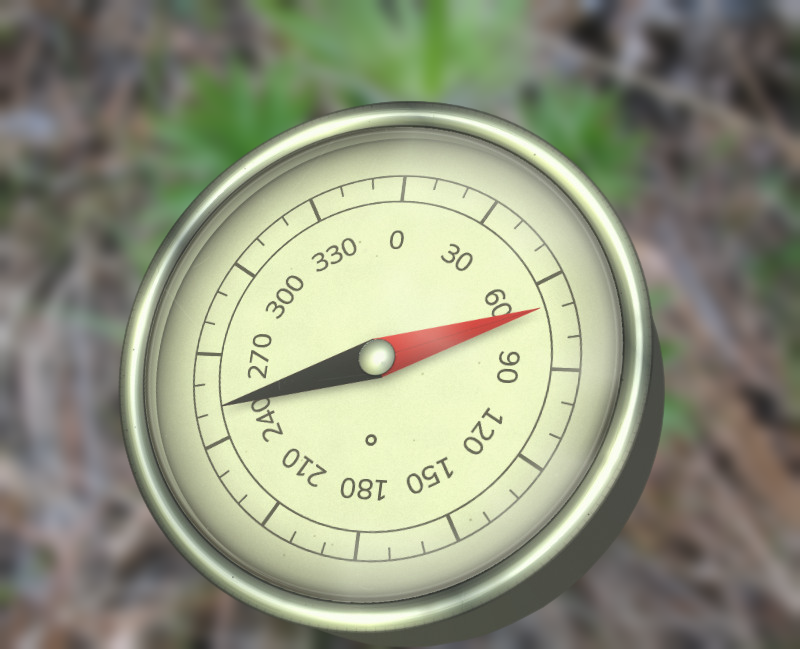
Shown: 70 °
